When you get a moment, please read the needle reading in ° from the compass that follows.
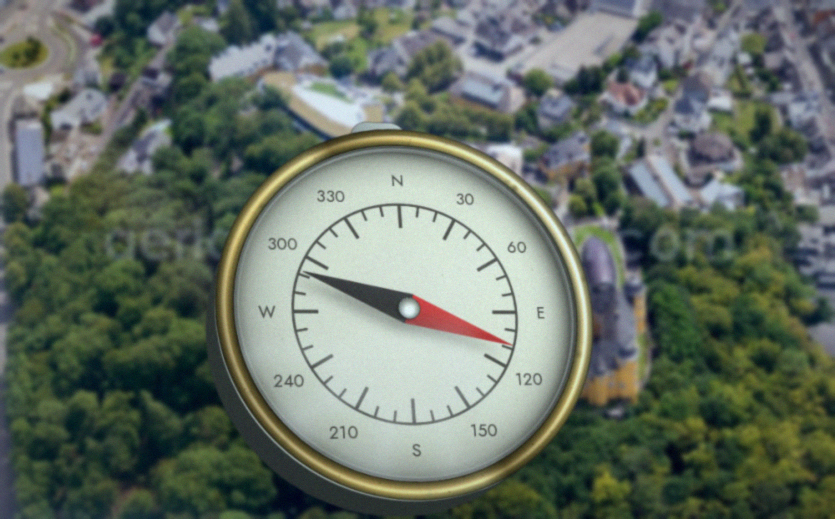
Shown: 110 °
